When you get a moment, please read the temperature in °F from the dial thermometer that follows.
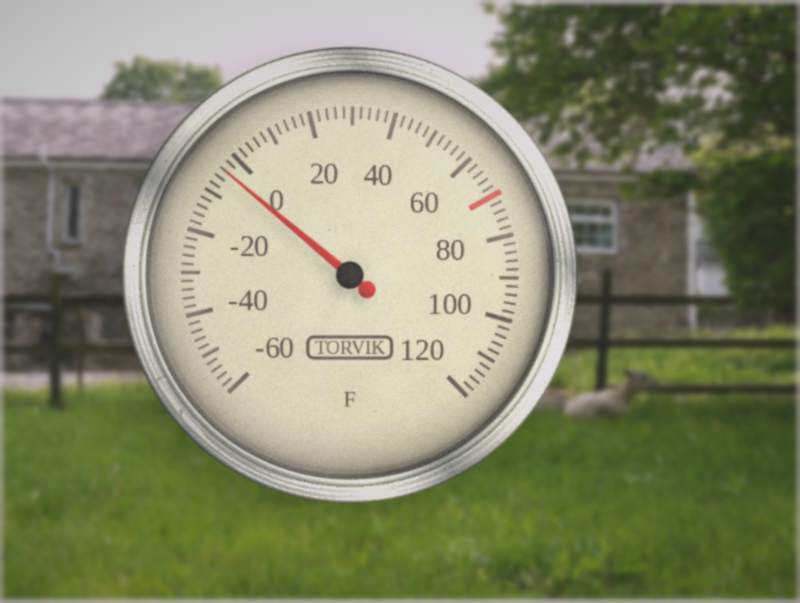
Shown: -4 °F
